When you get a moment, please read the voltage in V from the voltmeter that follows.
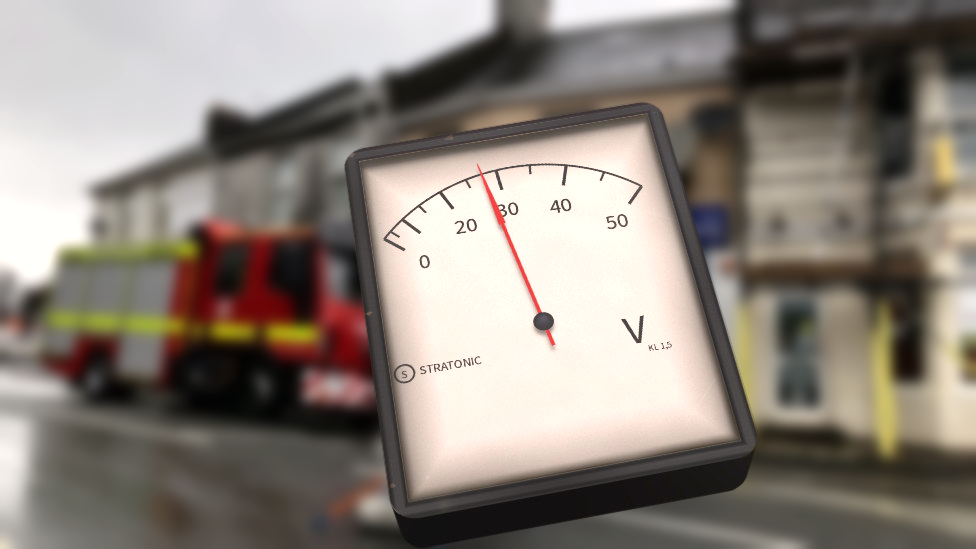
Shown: 27.5 V
